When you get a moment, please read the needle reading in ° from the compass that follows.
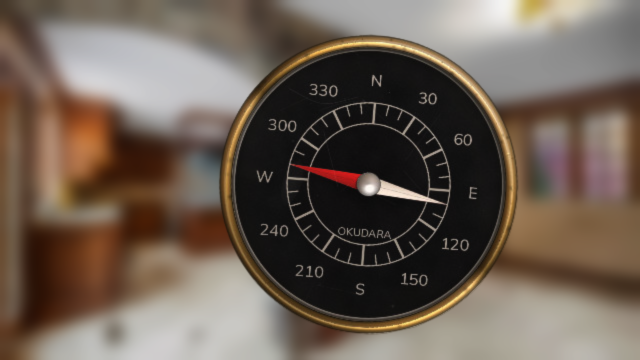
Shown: 280 °
